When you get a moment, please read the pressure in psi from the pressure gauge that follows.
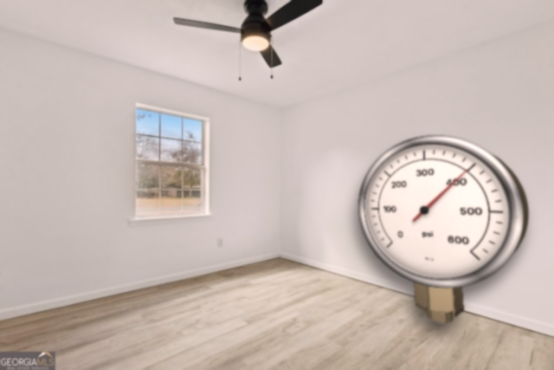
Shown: 400 psi
